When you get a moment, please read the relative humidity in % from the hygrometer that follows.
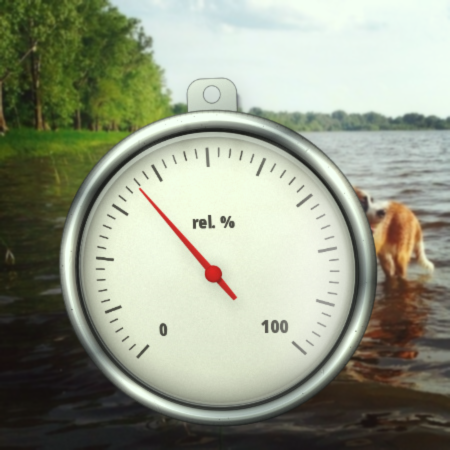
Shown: 36 %
